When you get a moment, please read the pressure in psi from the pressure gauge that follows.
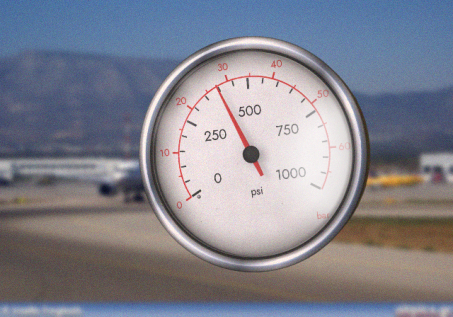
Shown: 400 psi
